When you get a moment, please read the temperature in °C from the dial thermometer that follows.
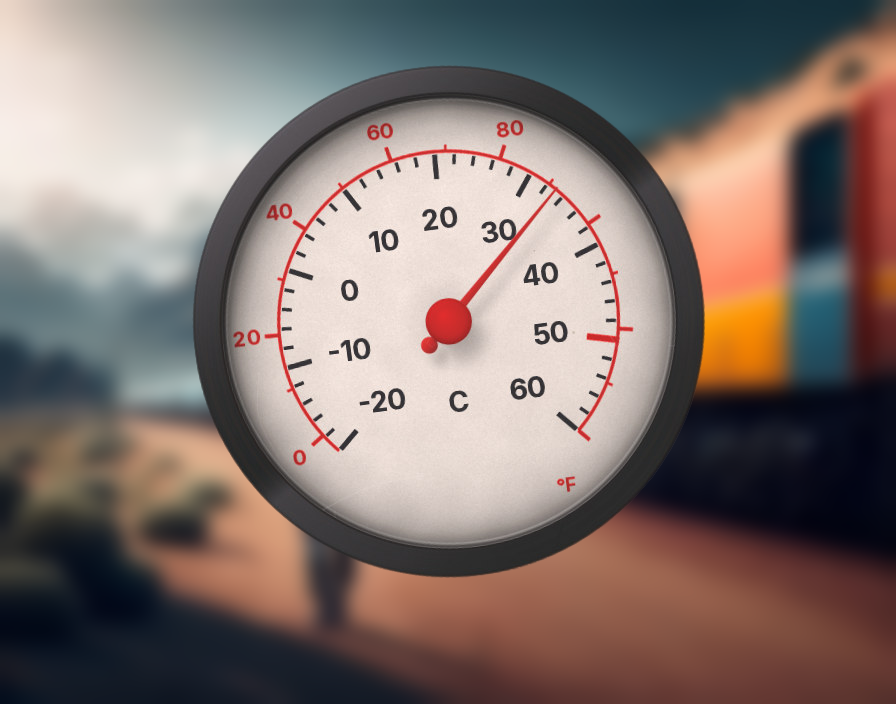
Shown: 33 °C
